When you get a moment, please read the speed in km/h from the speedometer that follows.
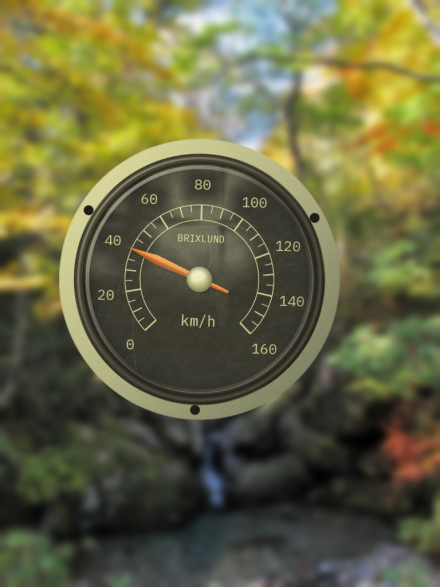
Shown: 40 km/h
